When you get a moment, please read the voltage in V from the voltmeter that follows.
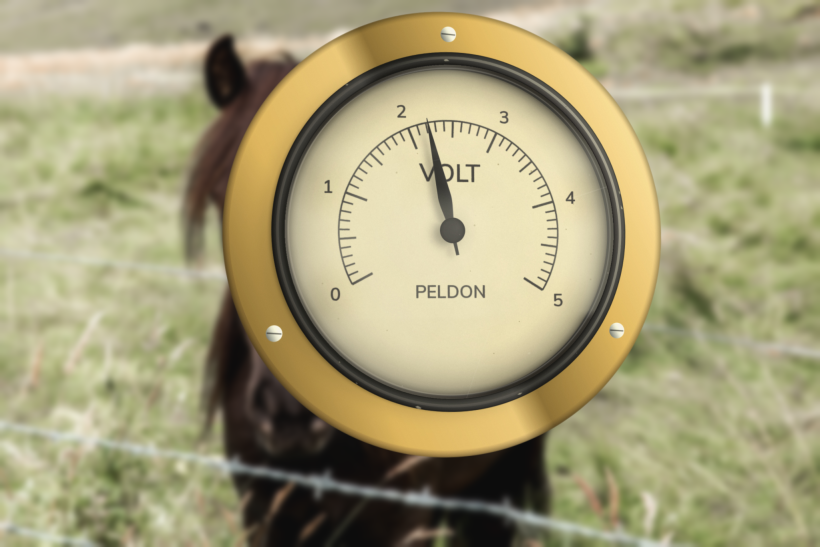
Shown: 2.2 V
